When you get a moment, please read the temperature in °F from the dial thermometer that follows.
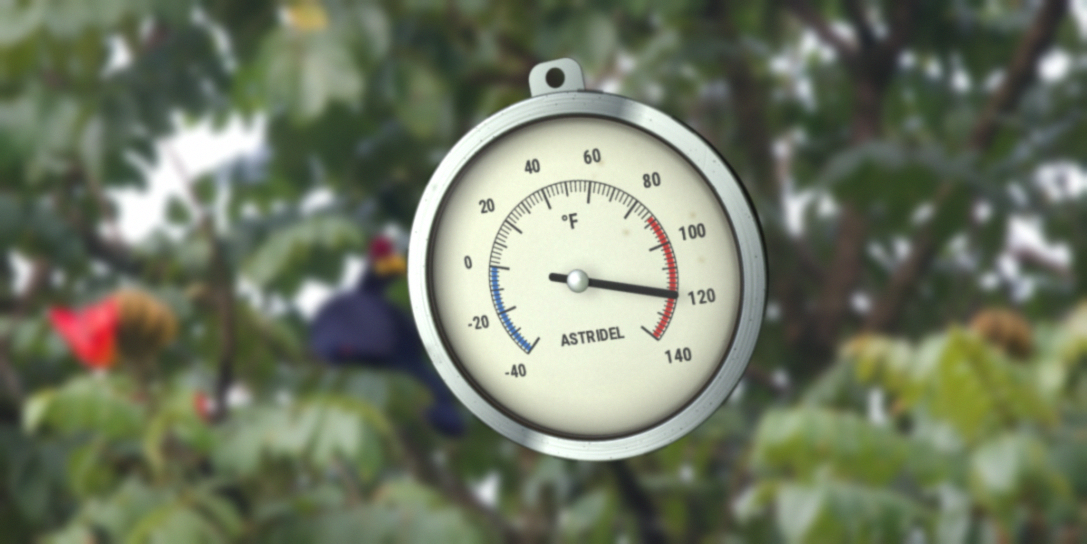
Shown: 120 °F
